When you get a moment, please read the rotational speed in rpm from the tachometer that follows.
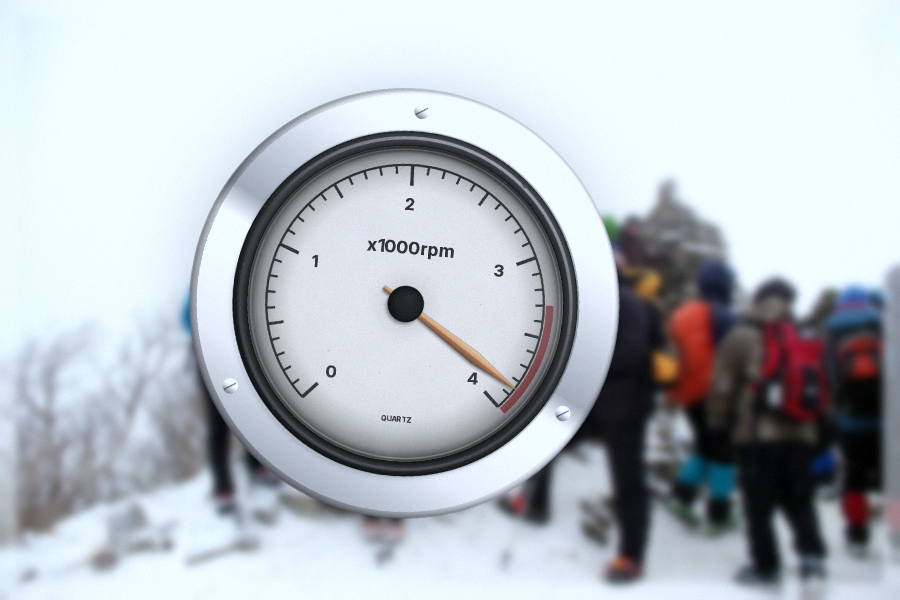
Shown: 3850 rpm
